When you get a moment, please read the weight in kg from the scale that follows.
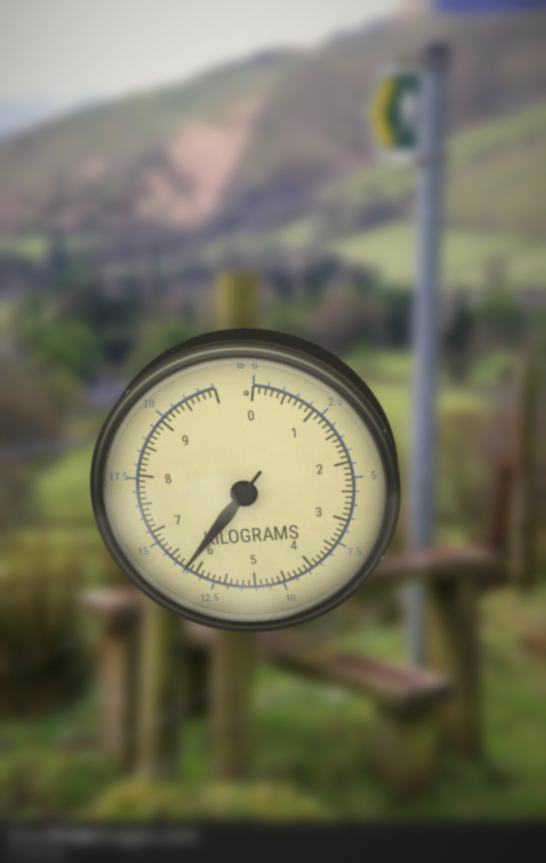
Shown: 6.2 kg
